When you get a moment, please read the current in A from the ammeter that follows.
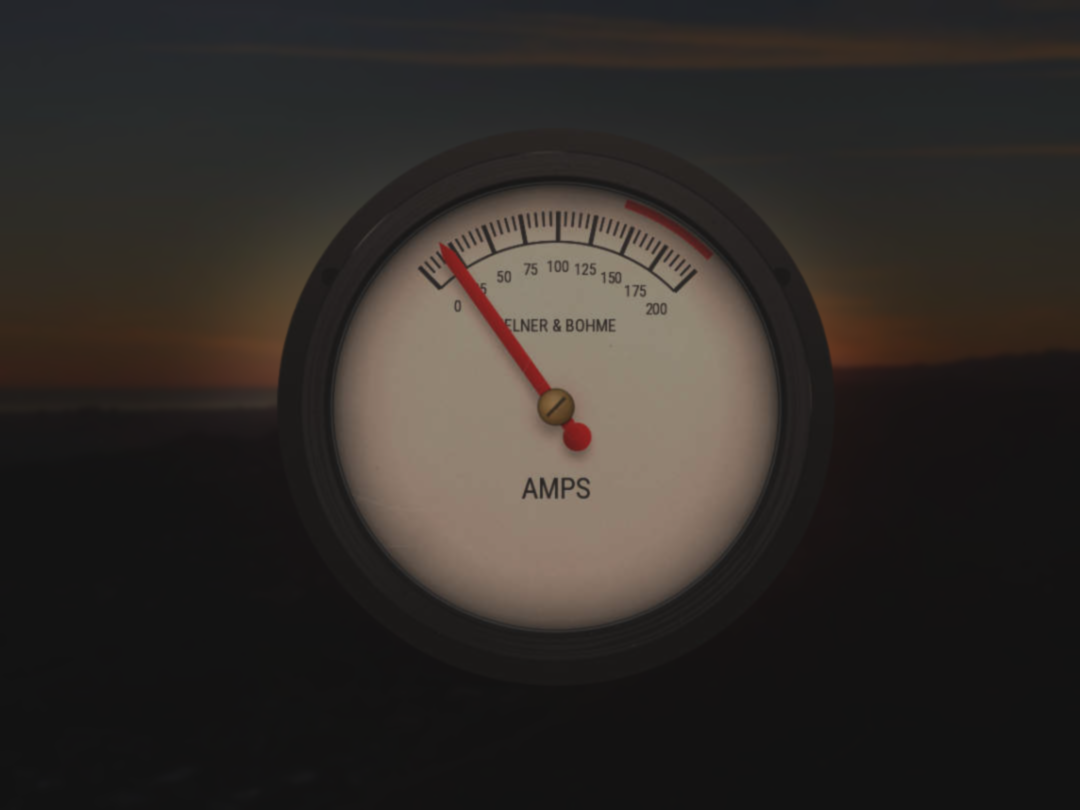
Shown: 20 A
